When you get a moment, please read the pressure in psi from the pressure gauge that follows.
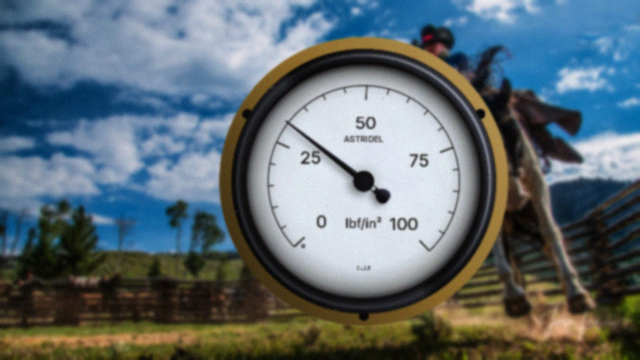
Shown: 30 psi
